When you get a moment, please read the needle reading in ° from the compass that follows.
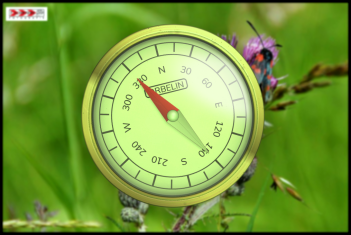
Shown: 330 °
